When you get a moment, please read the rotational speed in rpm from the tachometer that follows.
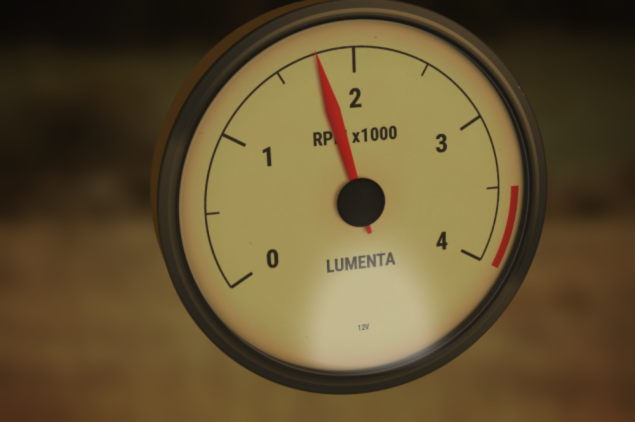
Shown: 1750 rpm
